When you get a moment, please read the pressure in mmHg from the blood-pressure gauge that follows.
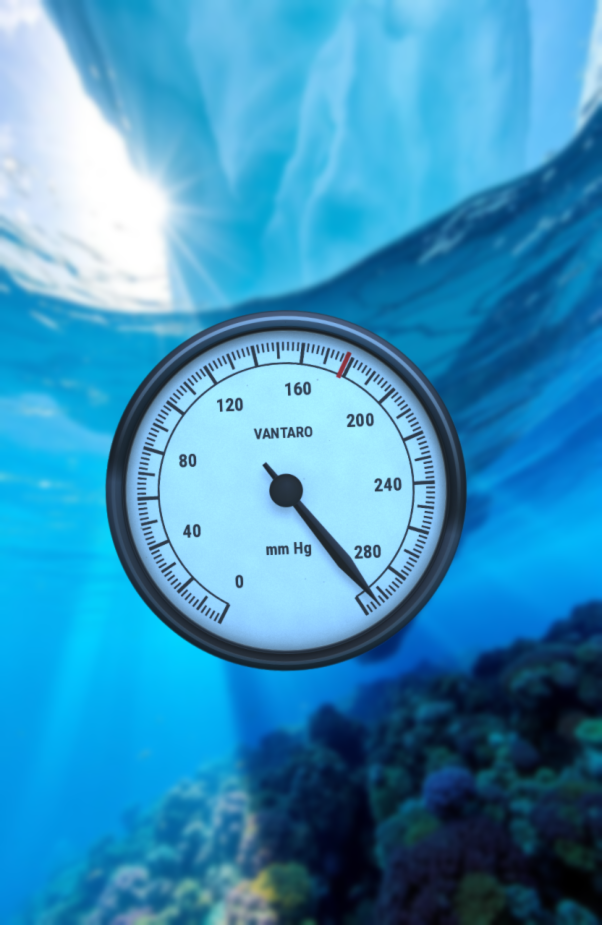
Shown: 294 mmHg
